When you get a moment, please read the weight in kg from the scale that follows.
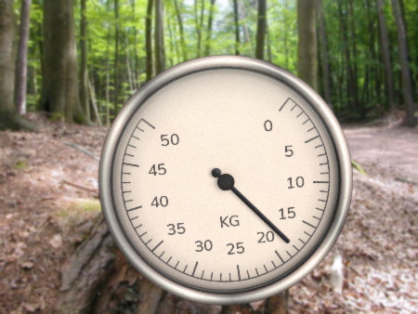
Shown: 18 kg
